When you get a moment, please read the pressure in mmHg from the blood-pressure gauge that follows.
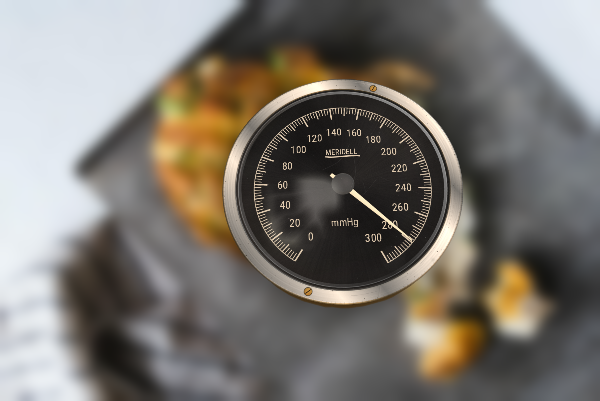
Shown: 280 mmHg
